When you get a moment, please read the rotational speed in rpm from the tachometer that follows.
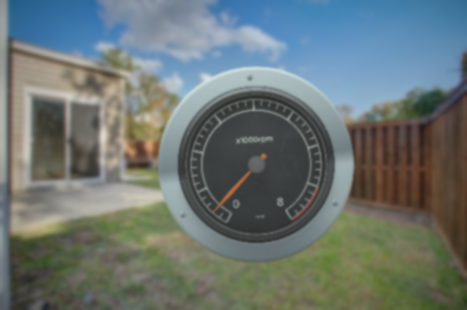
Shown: 400 rpm
